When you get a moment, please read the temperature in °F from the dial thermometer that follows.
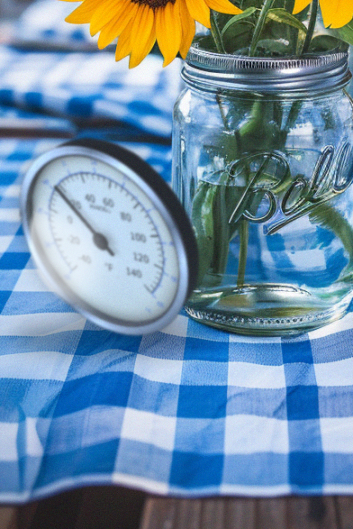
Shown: 20 °F
